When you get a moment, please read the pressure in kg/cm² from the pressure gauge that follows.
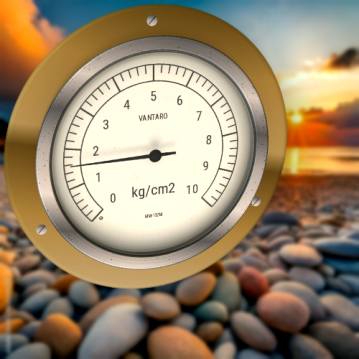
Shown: 1.6 kg/cm²
